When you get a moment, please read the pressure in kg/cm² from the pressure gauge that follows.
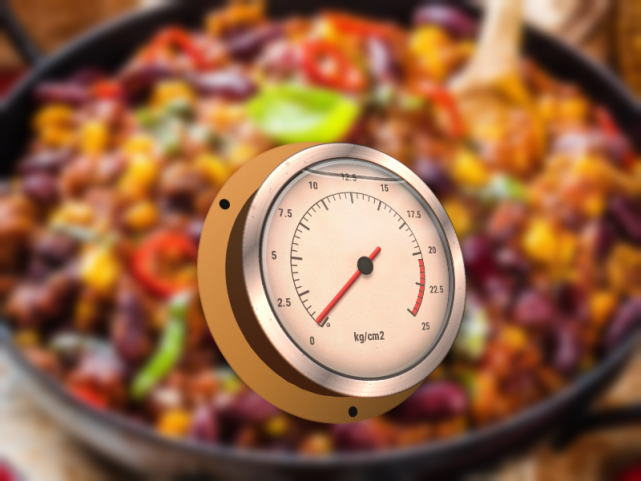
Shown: 0.5 kg/cm²
